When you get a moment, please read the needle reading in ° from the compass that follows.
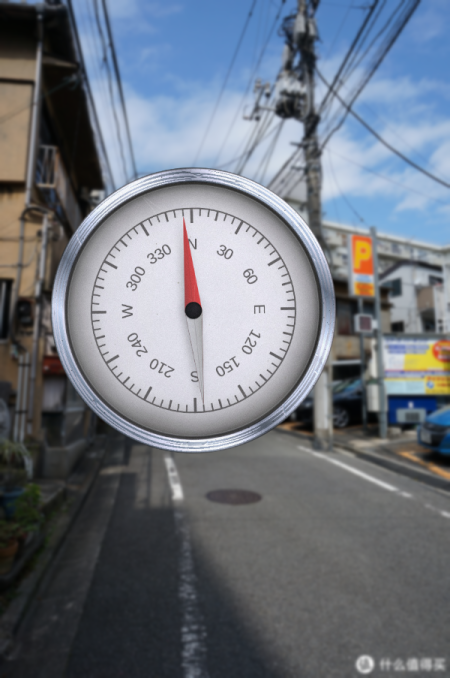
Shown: 355 °
